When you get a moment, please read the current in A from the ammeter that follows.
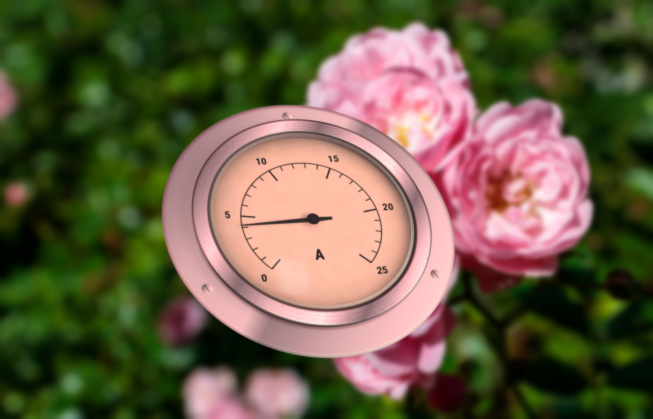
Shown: 4 A
